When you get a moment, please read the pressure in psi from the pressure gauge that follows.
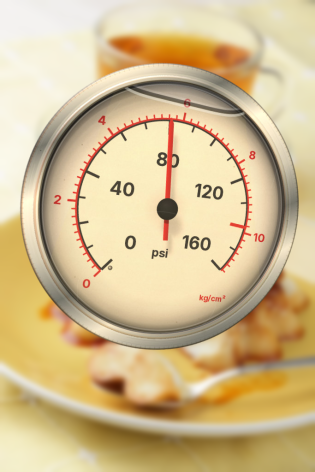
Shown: 80 psi
